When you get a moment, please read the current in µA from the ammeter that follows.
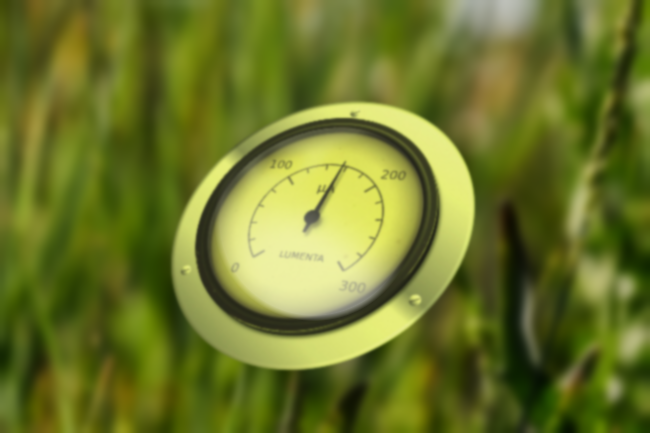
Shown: 160 µA
